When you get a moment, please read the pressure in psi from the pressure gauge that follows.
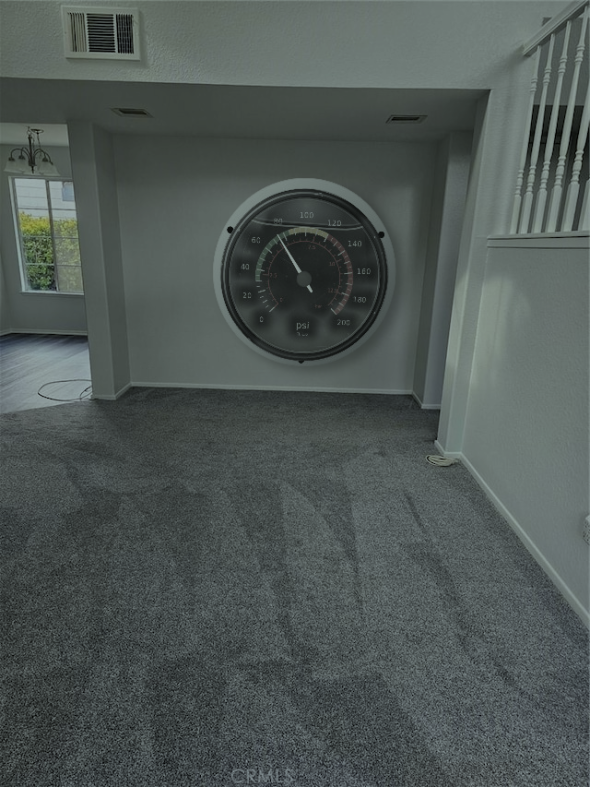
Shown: 75 psi
